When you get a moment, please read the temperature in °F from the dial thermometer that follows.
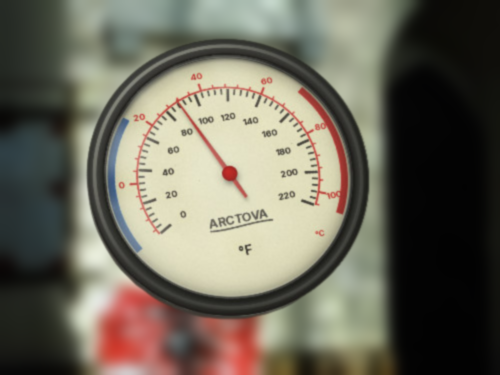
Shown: 88 °F
